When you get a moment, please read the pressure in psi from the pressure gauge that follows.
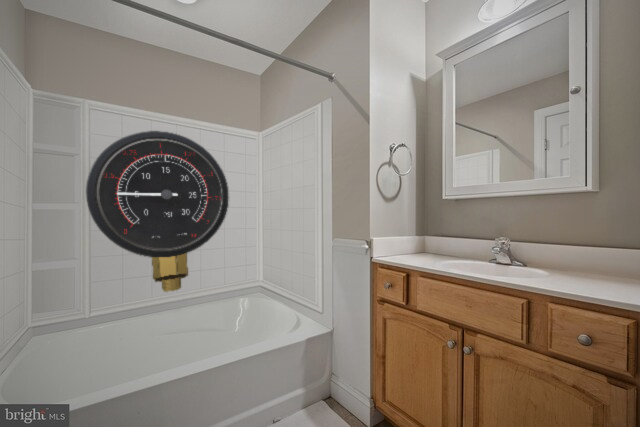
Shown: 5 psi
